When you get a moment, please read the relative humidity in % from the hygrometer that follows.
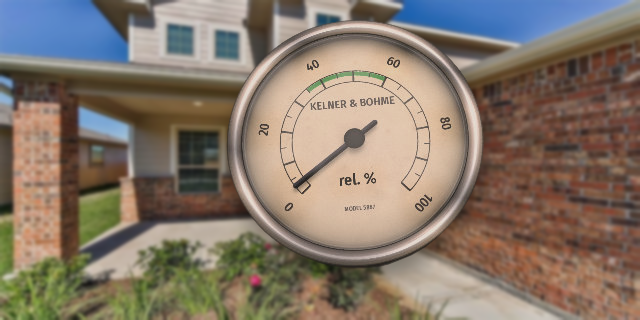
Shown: 2.5 %
